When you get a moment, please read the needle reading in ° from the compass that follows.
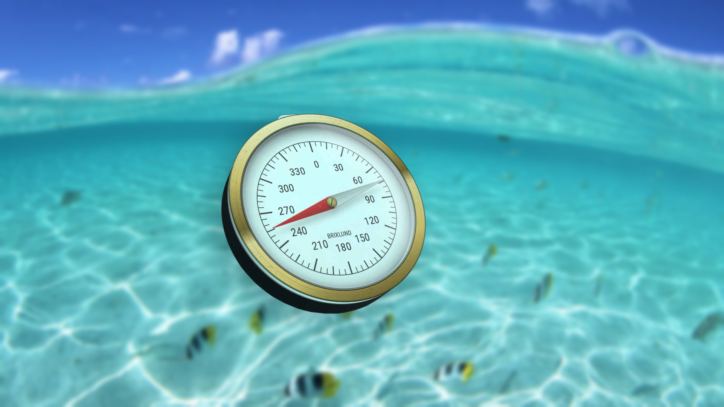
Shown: 255 °
